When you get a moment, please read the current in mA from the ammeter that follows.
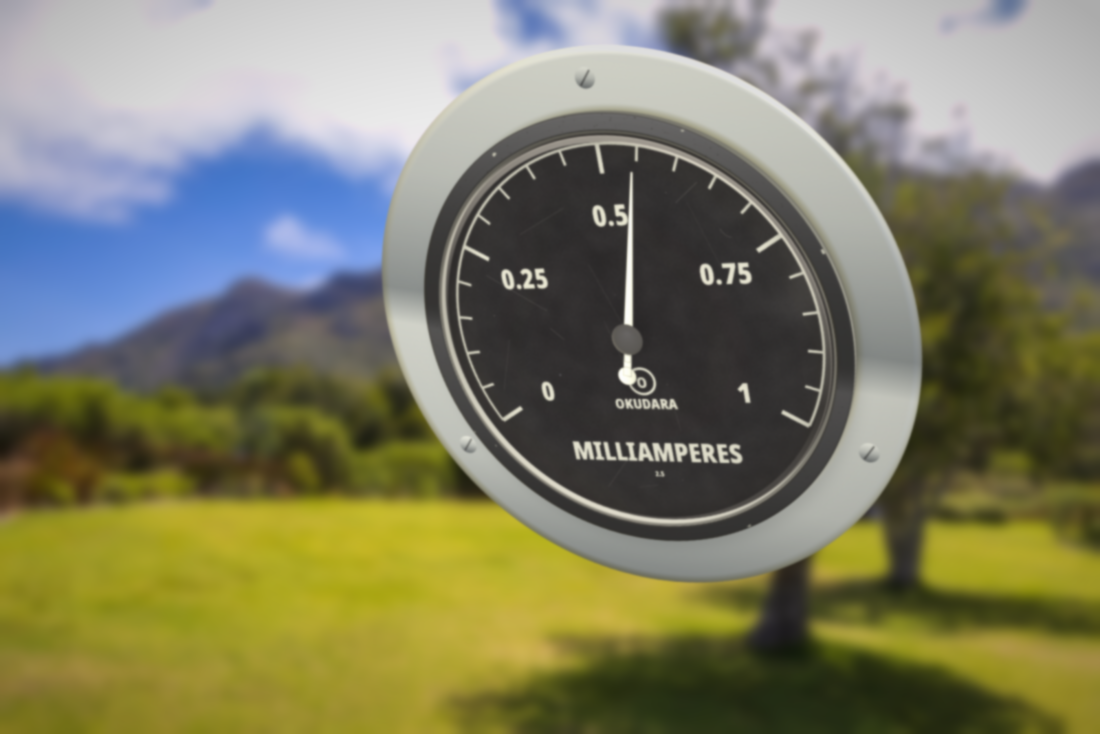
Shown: 0.55 mA
